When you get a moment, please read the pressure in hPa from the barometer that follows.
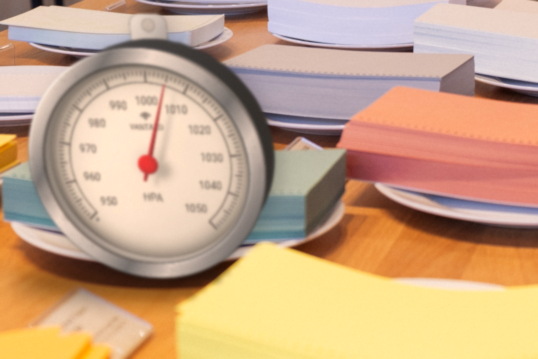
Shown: 1005 hPa
